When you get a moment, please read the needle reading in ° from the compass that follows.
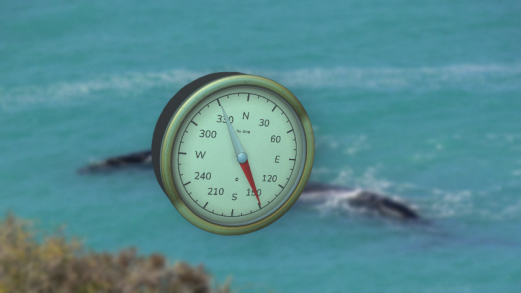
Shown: 150 °
